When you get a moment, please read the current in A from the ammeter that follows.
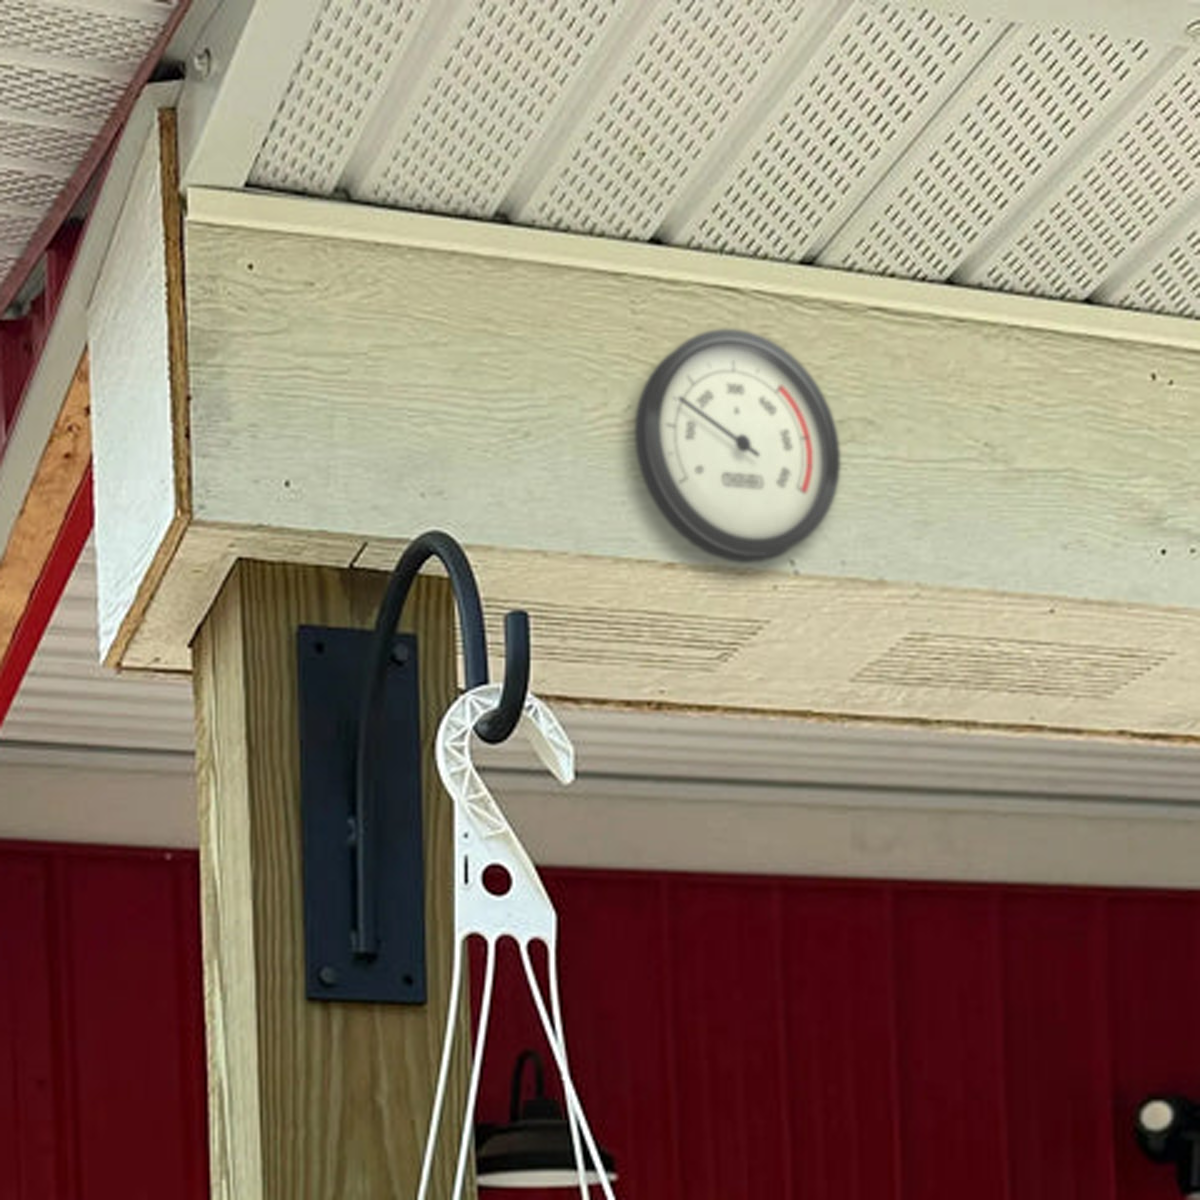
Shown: 150 A
